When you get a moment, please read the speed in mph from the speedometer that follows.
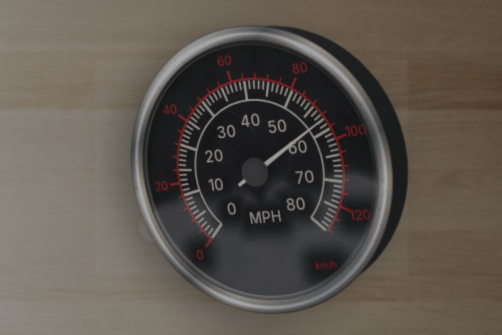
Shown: 58 mph
